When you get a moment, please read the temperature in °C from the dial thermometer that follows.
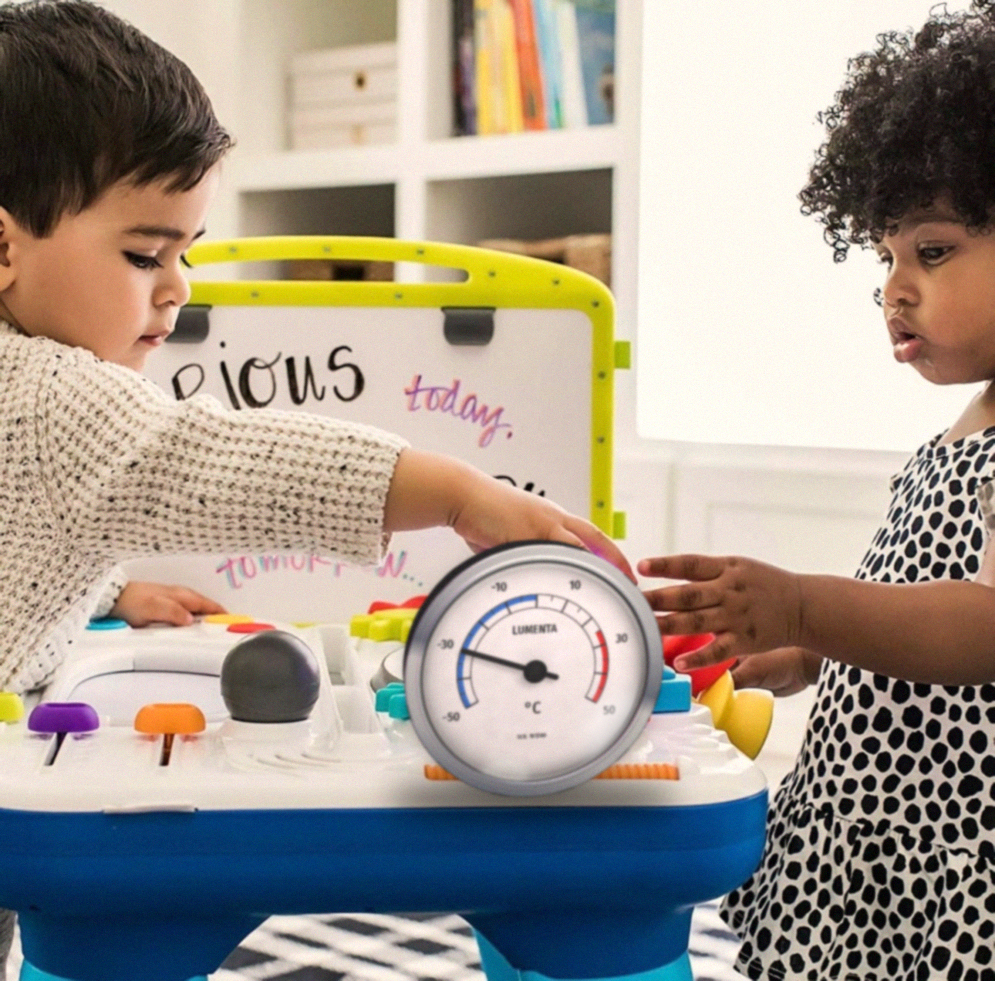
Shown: -30 °C
